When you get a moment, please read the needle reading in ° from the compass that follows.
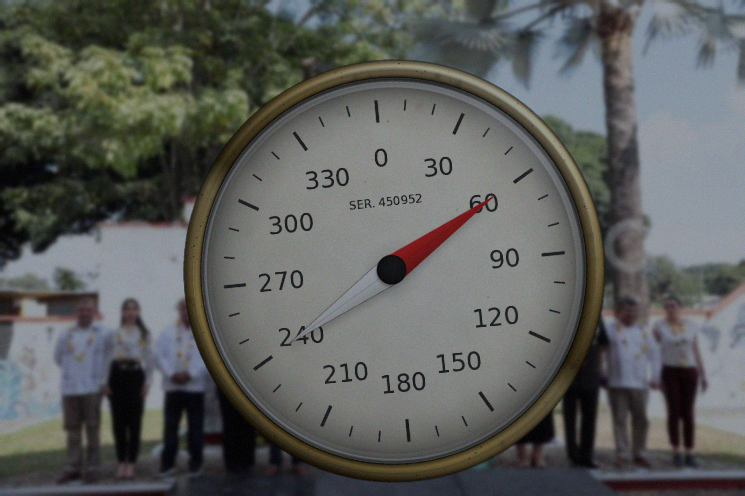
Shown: 60 °
